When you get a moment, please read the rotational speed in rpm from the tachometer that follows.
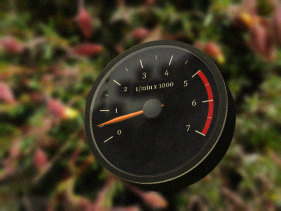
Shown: 500 rpm
